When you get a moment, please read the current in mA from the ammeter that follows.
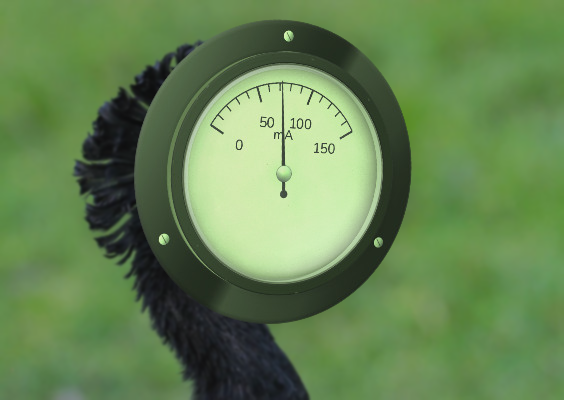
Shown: 70 mA
